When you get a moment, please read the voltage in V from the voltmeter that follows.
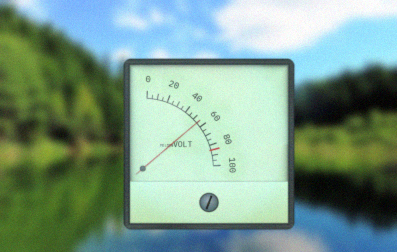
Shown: 55 V
